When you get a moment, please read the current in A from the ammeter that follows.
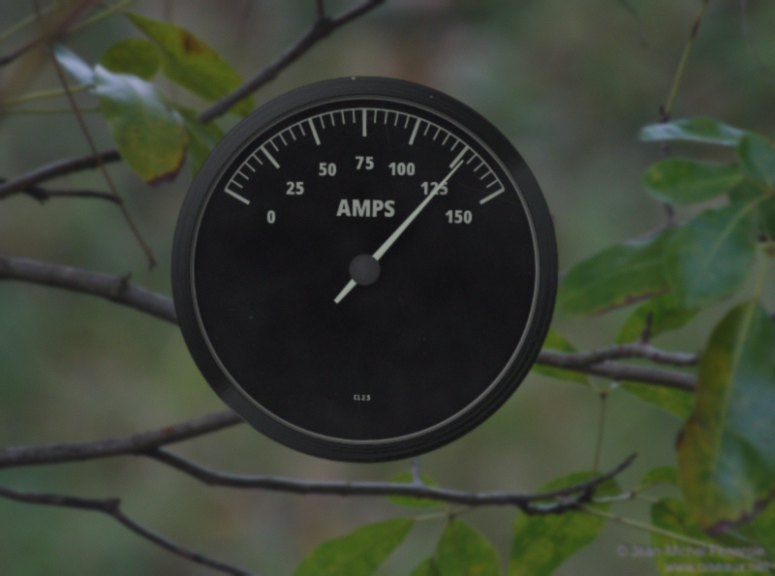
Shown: 127.5 A
